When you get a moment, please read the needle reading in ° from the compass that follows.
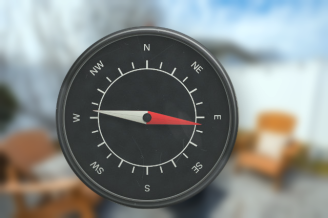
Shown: 97.5 °
